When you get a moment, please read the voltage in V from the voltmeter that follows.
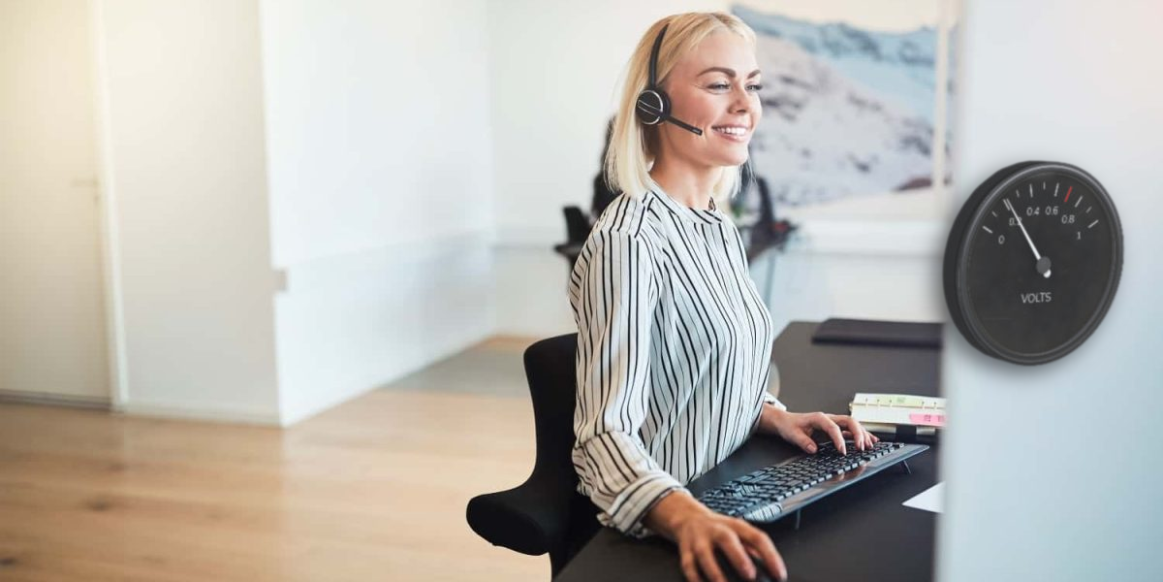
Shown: 0.2 V
